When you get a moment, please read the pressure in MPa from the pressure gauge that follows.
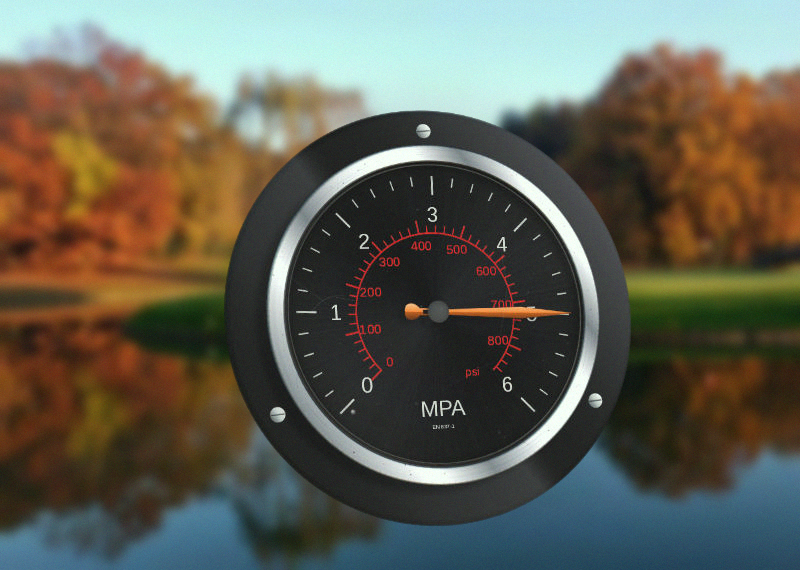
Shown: 5 MPa
